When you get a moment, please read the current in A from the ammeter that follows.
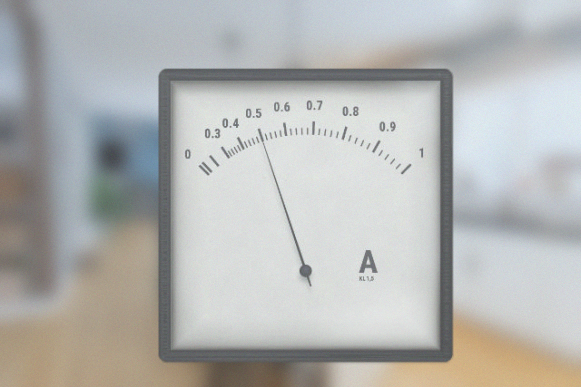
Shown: 0.5 A
